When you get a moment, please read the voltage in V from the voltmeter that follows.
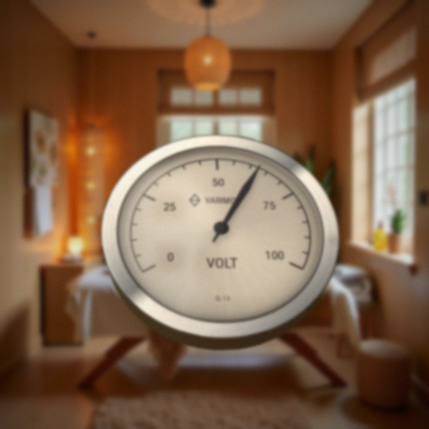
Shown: 62.5 V
